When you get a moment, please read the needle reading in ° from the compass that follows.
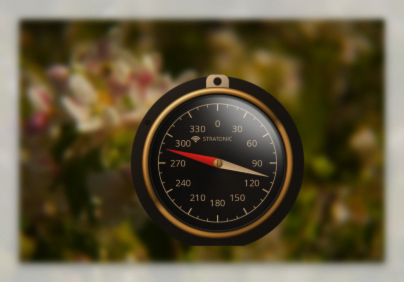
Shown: 285 °
